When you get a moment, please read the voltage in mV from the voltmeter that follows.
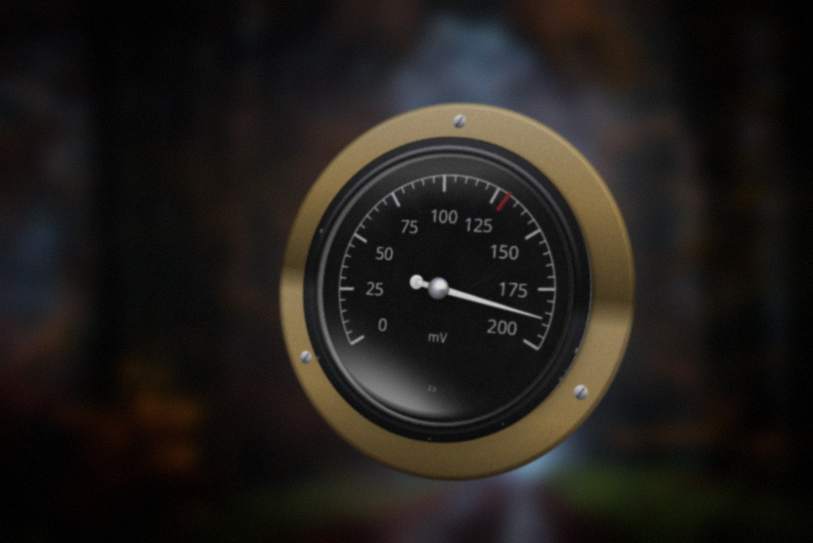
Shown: 187.5 mV
